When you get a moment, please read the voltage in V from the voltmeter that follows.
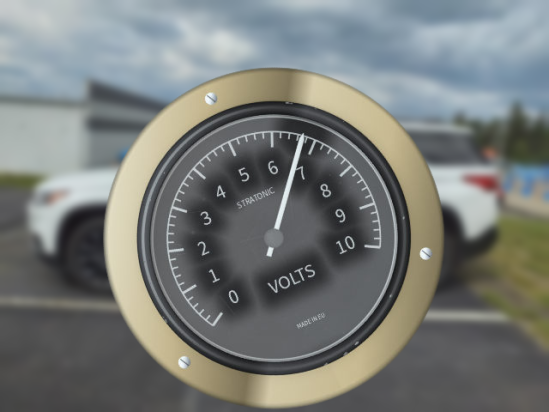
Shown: 6.7 V
